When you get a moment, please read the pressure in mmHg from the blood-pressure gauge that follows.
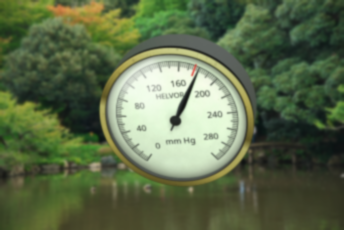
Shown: 180 mmHg
